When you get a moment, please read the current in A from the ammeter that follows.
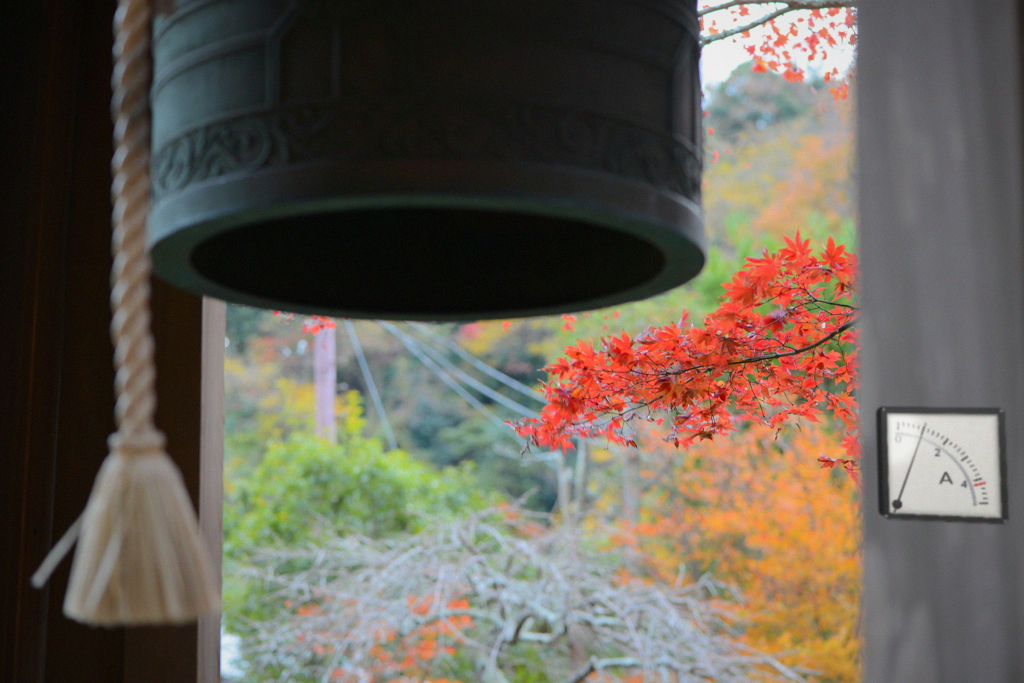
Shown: 1 A
